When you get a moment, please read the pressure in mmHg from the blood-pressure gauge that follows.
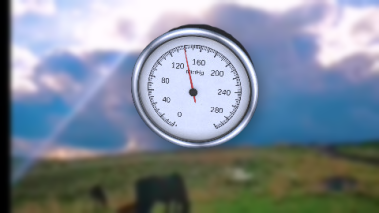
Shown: 140 mmHg
